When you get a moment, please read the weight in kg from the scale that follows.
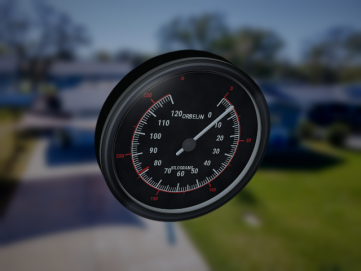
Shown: 5 kg
